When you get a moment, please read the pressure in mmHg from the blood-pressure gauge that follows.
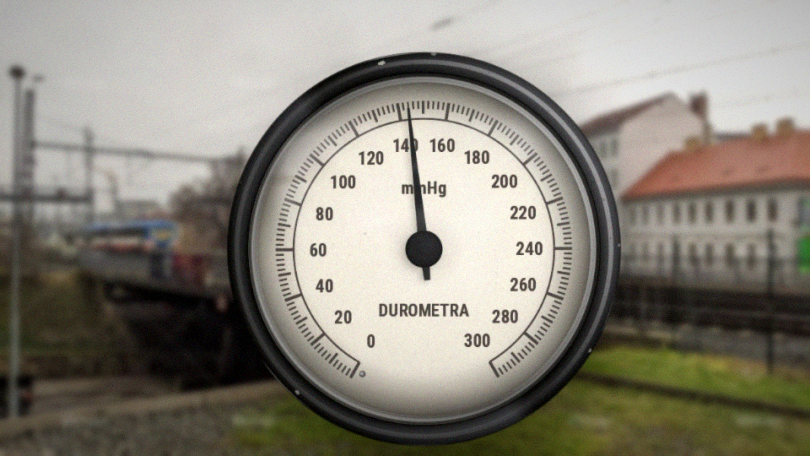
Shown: 144 mmHg
